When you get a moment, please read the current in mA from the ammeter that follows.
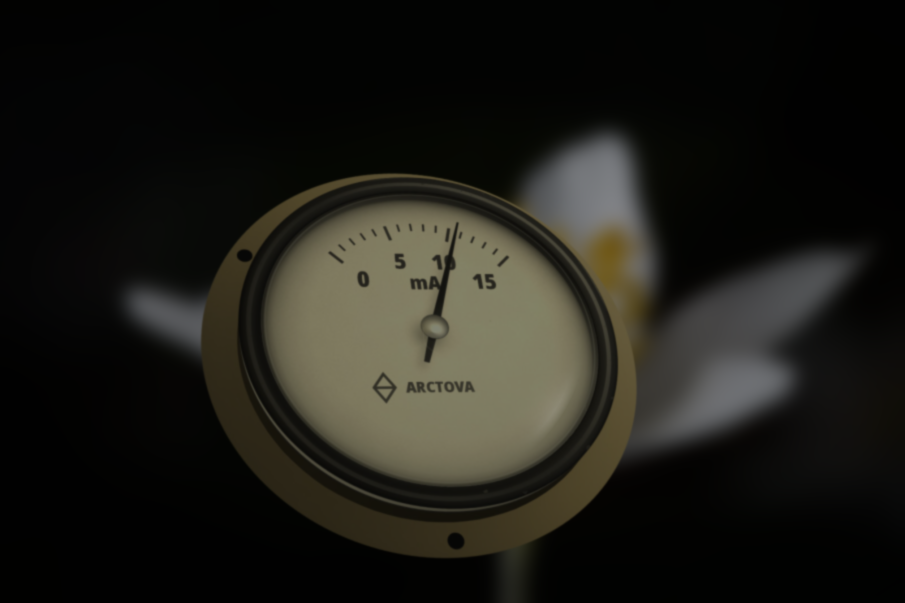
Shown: 10.5 mA
